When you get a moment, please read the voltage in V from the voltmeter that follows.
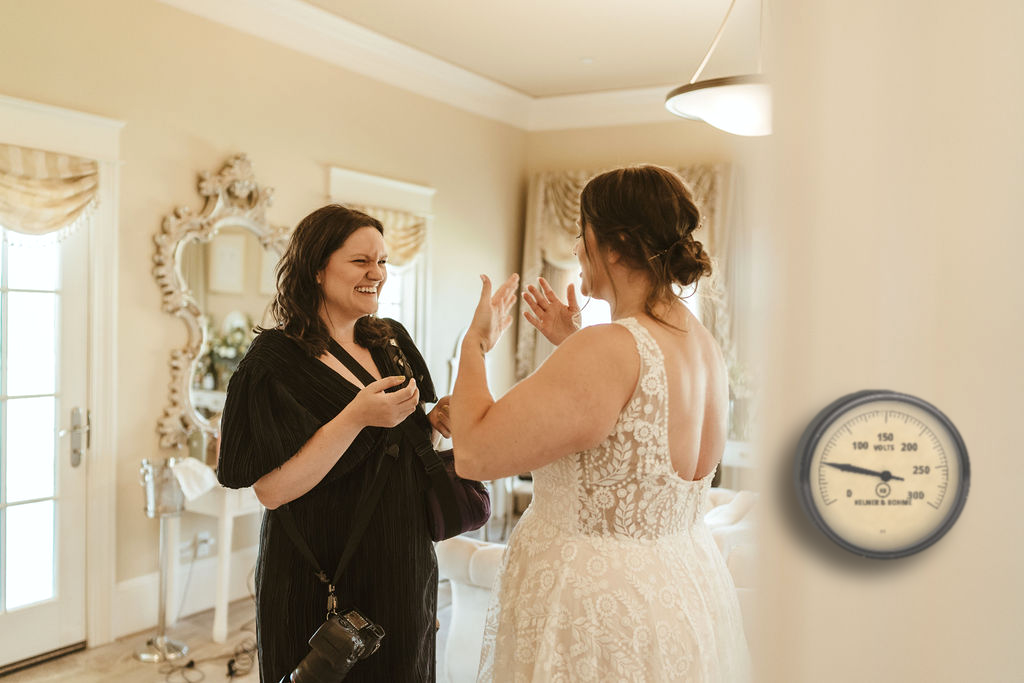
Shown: 50 V
